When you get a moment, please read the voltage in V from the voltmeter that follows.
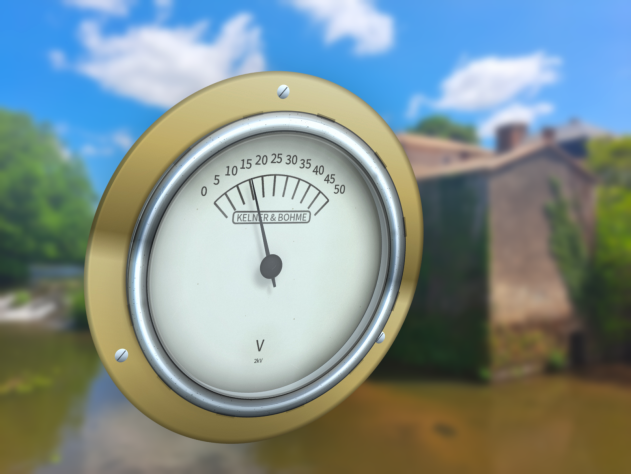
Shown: 15 V
